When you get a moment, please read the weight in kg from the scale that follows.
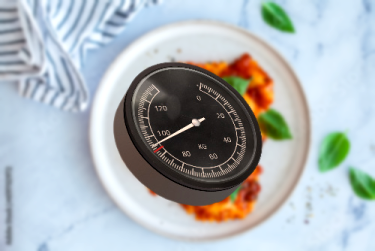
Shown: 95 kg
